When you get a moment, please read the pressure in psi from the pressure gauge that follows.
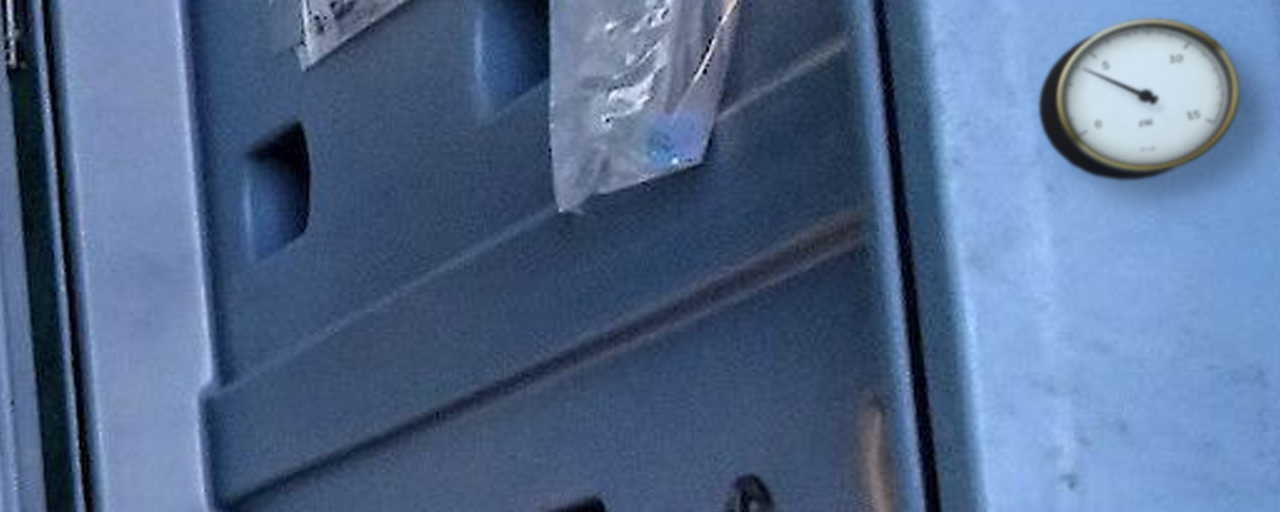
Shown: 4 psi
